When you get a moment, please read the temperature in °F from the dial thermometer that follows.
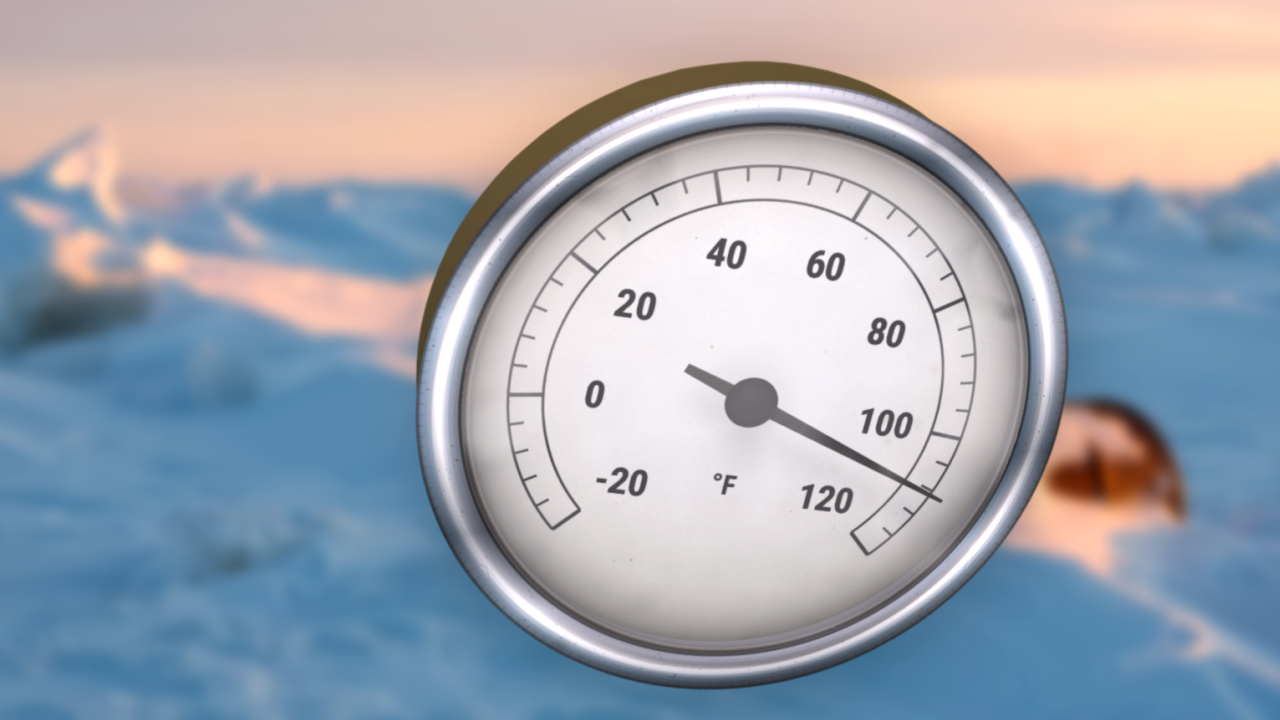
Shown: 108 °F
